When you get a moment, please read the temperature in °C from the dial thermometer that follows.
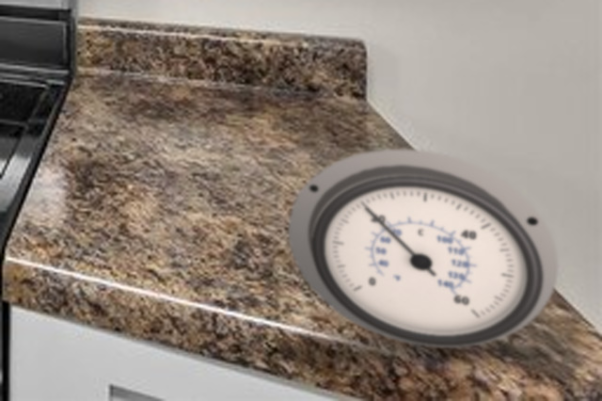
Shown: 20 °C
